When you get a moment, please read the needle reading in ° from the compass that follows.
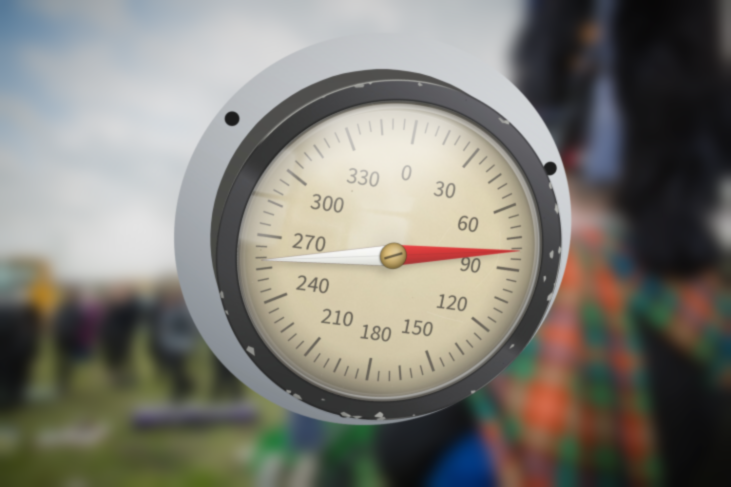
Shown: 80 °
